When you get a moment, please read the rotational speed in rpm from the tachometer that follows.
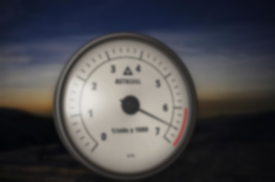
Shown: 6600 rpm
